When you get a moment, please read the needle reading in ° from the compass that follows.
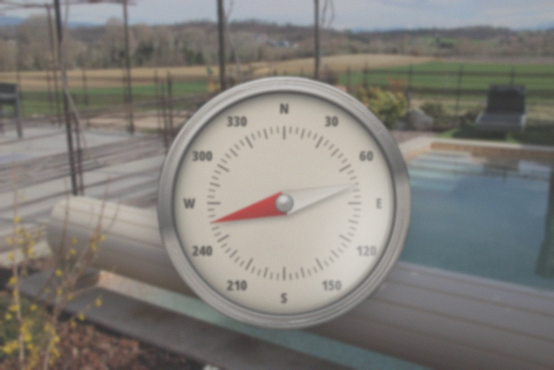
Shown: 255 °
